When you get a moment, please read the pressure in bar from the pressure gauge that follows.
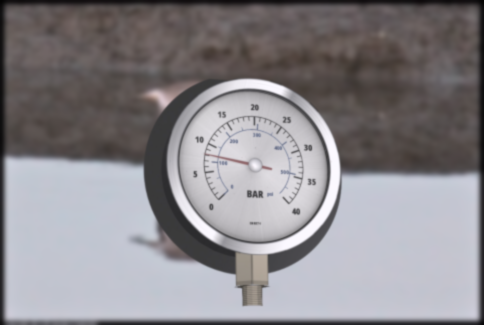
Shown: 8 bar
